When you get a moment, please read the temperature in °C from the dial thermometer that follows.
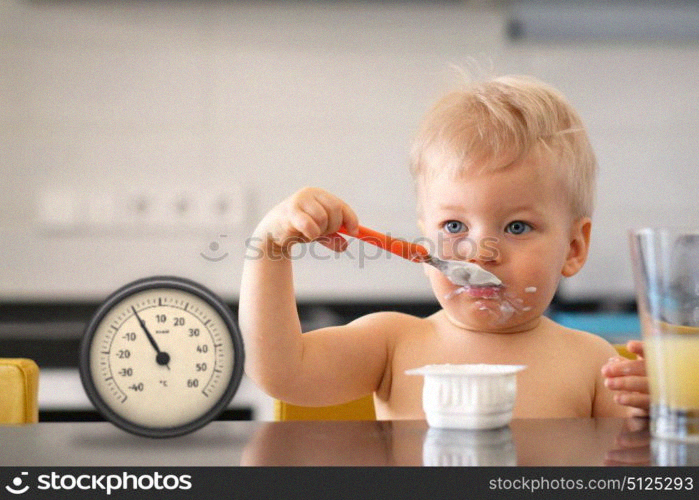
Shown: 0 °C
